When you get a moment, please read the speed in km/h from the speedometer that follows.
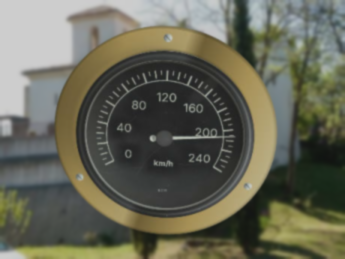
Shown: 205 km/h
